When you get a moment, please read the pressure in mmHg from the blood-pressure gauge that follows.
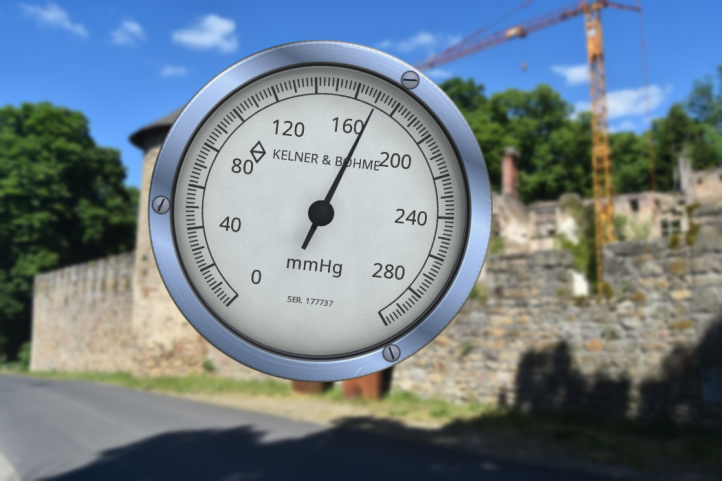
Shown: 170 mmHg
